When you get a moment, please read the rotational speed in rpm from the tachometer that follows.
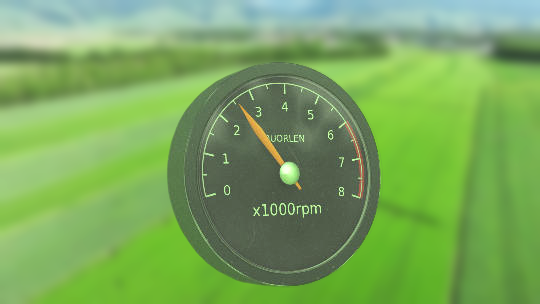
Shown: 2500 rpm
